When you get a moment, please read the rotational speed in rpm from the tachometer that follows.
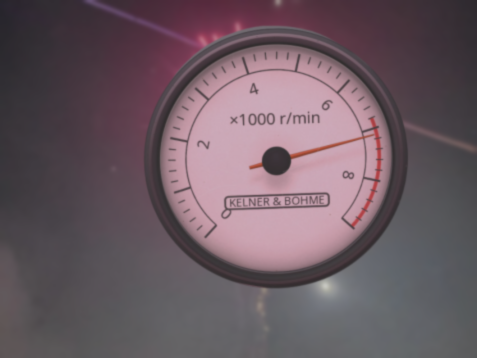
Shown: 7100 rpm
